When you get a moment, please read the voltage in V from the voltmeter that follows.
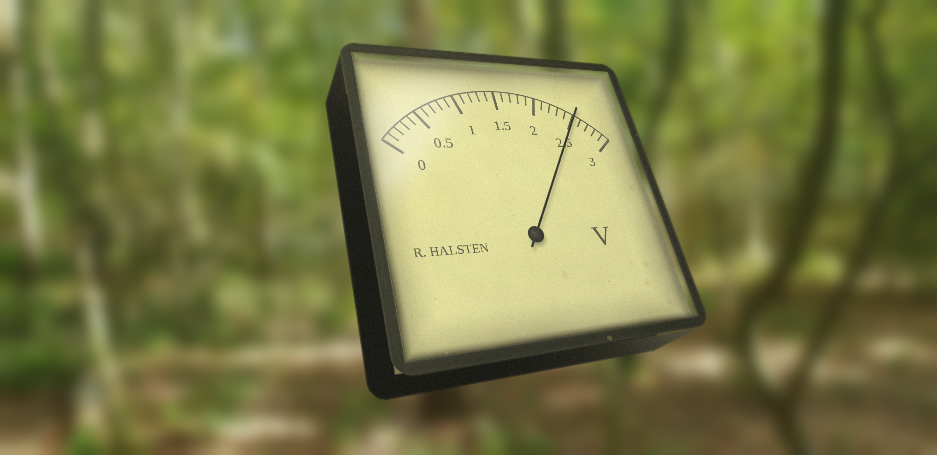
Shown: 2.5 V
